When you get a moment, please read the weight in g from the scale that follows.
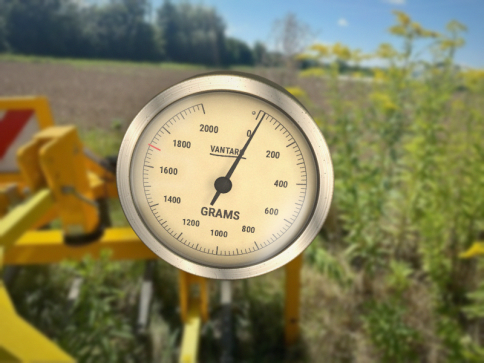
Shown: 20 g
